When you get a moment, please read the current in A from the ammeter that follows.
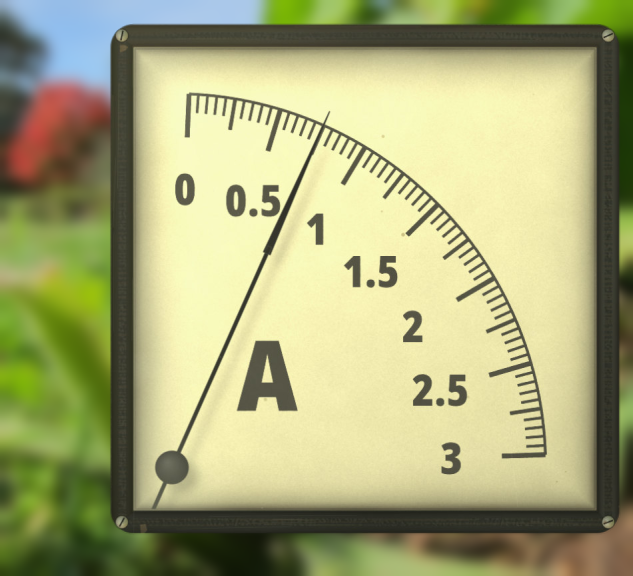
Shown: 0.75 A
